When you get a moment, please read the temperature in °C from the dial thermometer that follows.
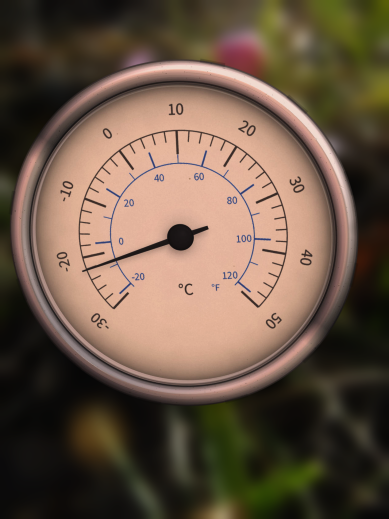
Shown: -22 °C
